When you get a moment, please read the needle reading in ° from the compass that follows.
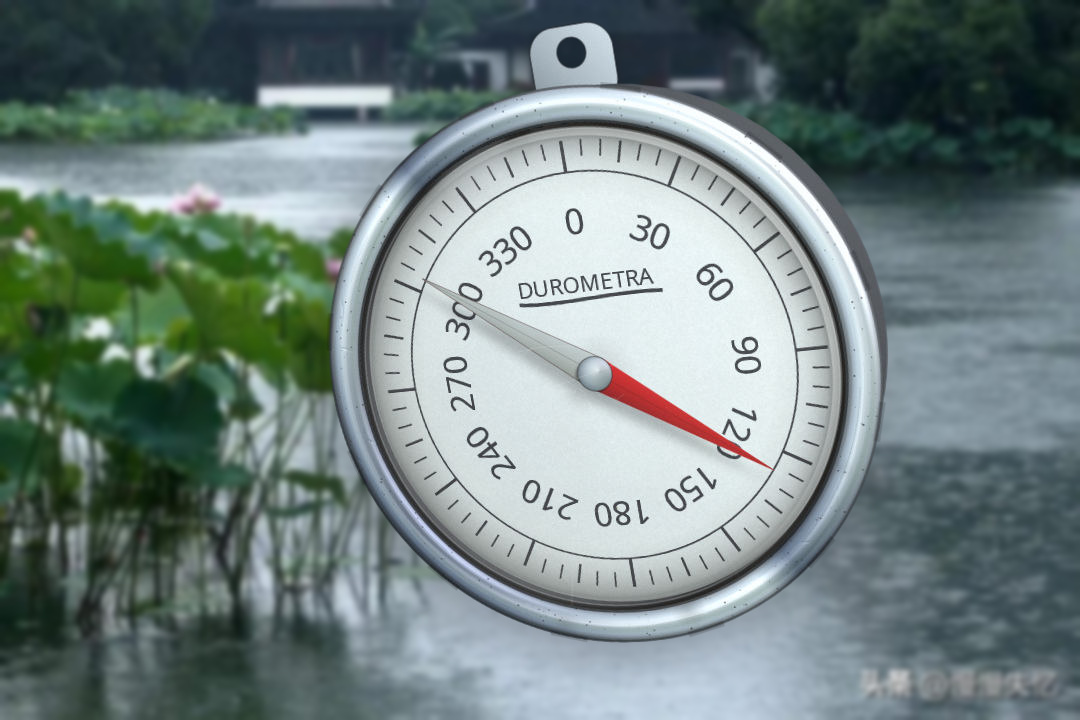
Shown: 125 °
